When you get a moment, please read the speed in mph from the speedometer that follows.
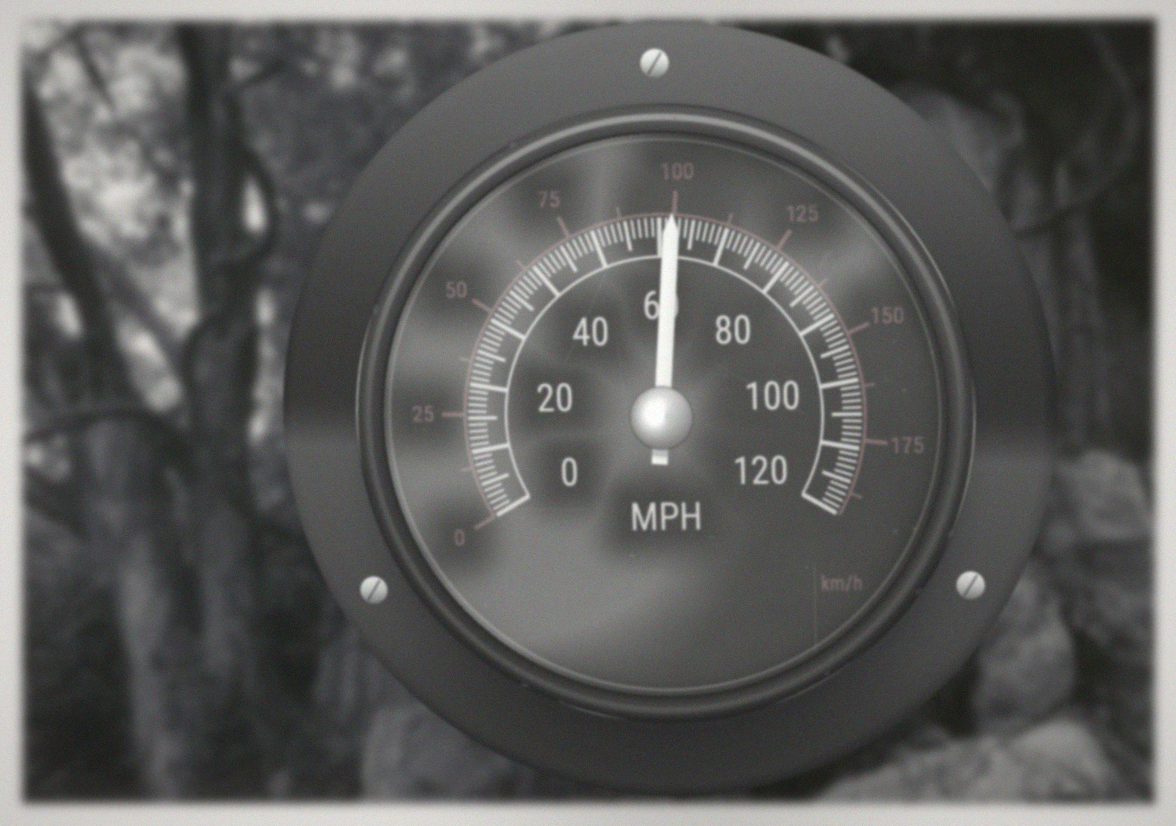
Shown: 62 mph
